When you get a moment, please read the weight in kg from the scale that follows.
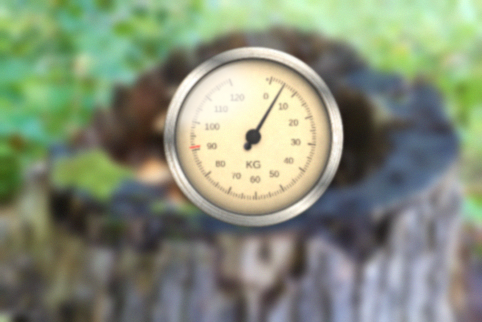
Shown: 5 kg
